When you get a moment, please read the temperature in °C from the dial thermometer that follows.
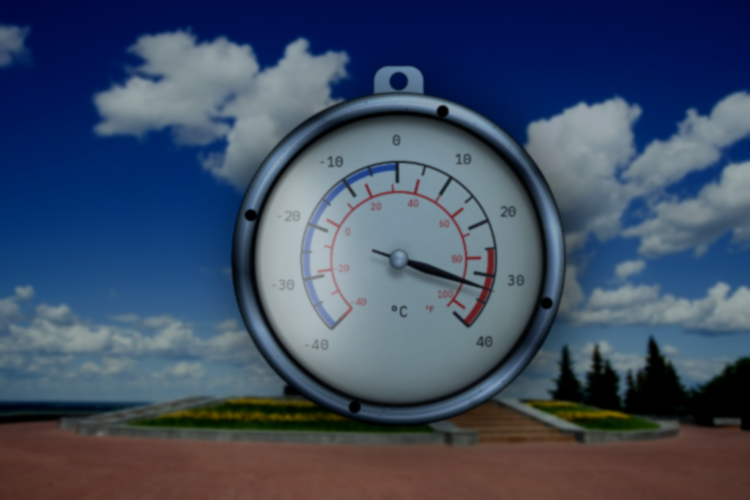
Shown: 32.5 °C
